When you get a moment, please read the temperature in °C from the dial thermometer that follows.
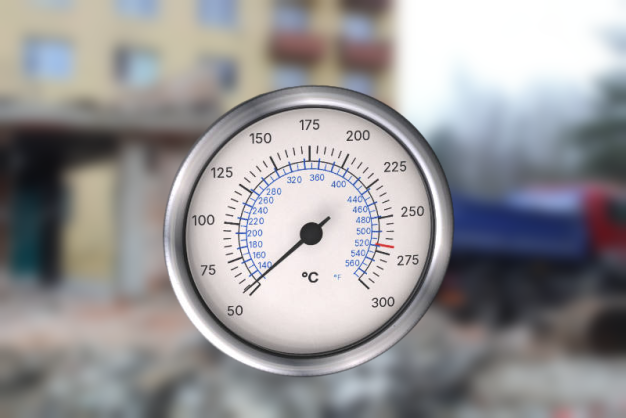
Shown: 55 °C
